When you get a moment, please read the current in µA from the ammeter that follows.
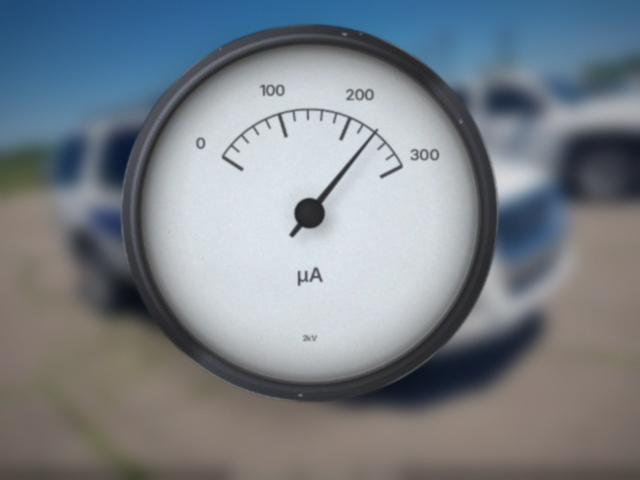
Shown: 240 µA
